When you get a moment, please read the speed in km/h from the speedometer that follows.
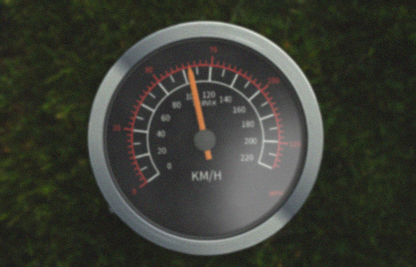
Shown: 105 km/h
